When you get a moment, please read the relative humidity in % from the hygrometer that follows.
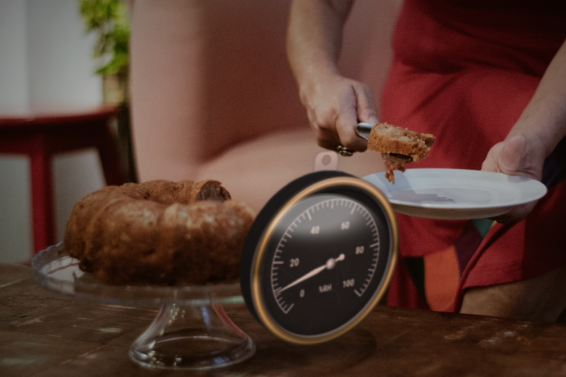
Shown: 10 %
